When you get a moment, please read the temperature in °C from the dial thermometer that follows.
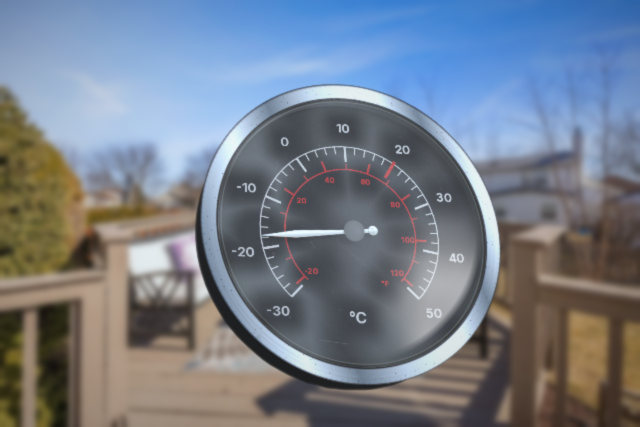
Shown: -18 °C
